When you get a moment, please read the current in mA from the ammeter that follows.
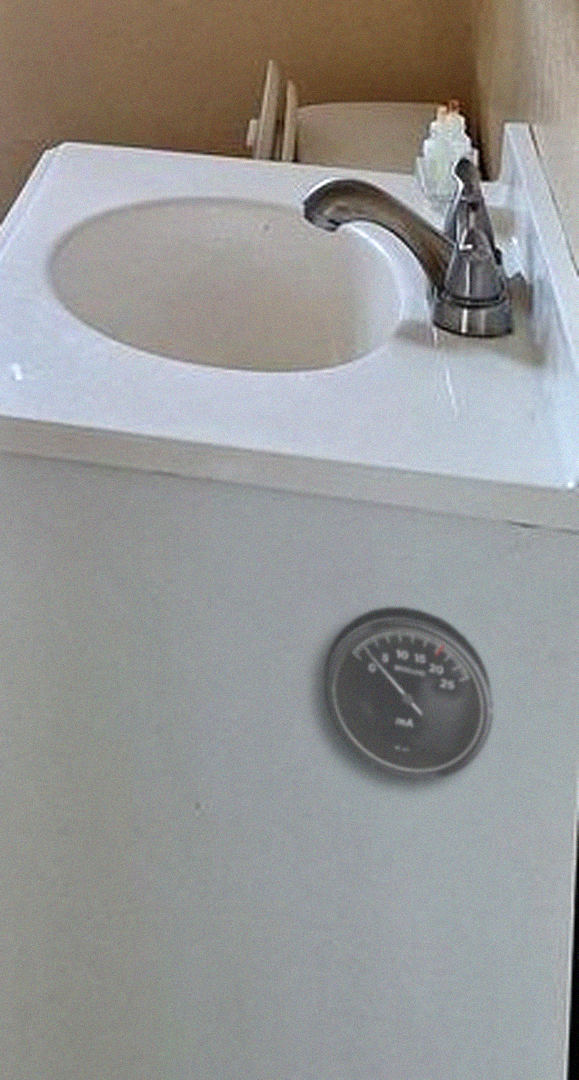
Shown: 2.5 mA
